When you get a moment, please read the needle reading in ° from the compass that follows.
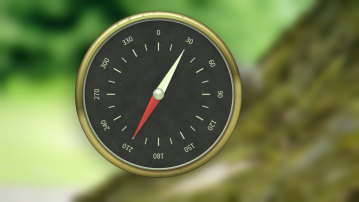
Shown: 210 °
